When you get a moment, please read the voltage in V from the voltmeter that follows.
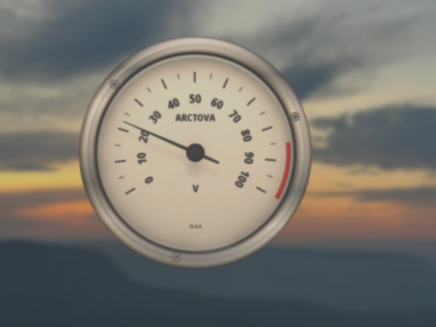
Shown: 22.5 V
